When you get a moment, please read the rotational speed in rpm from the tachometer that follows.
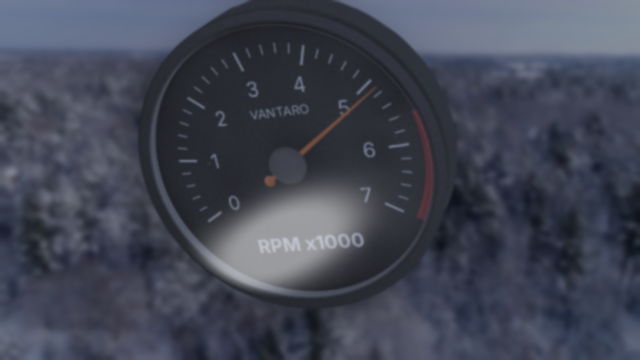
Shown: 5100 rpm
